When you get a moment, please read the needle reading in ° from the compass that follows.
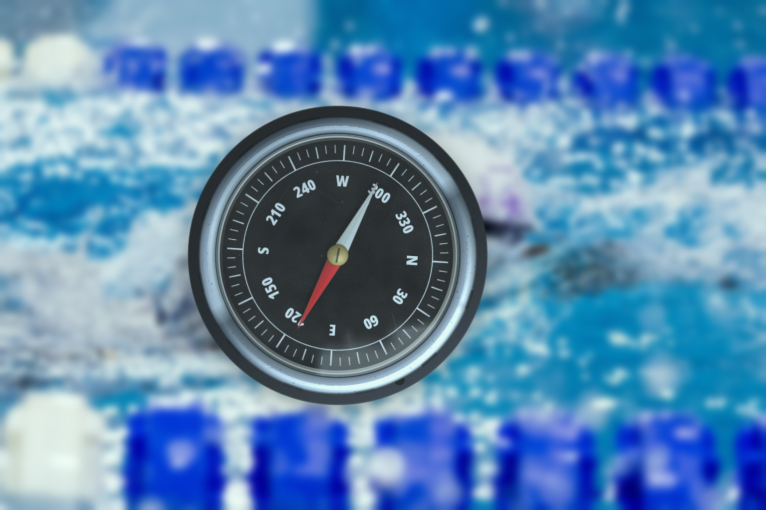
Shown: 115 °
